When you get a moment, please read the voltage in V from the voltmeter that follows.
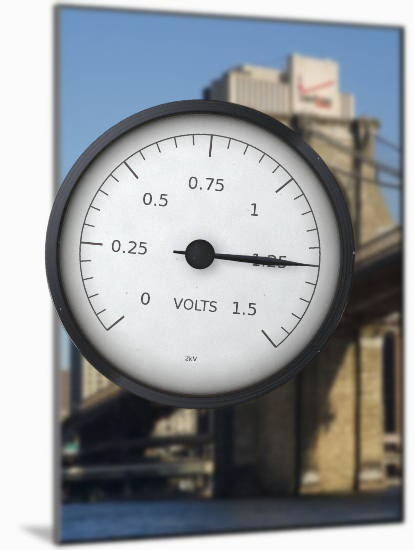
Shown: 1.25 V
